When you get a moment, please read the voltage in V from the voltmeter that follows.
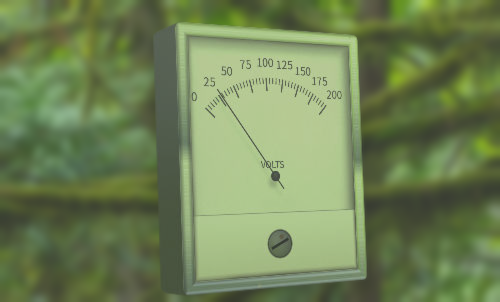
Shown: 25 V
